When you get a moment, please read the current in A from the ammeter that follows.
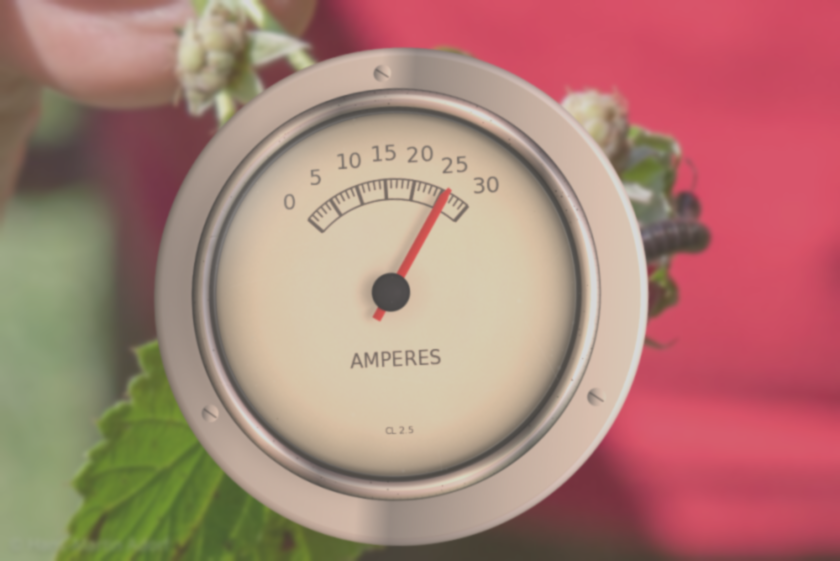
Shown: 26 A
